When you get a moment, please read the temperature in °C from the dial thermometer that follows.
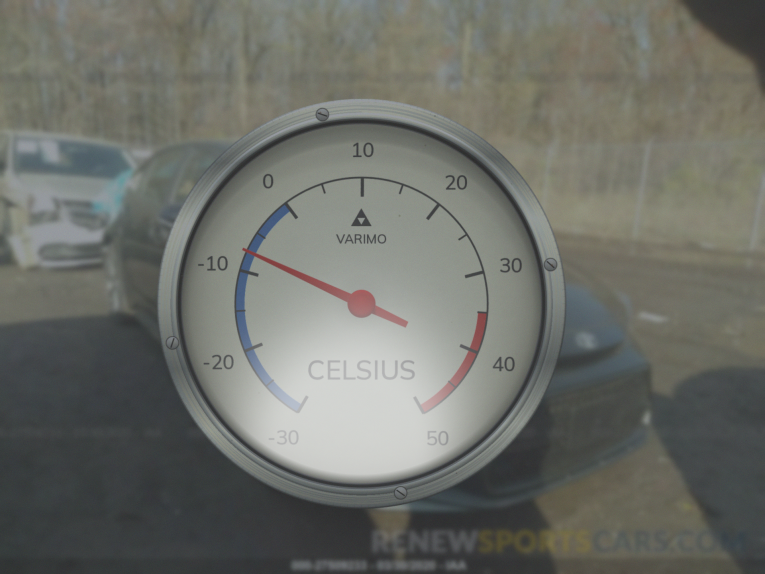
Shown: -7.5 °C
